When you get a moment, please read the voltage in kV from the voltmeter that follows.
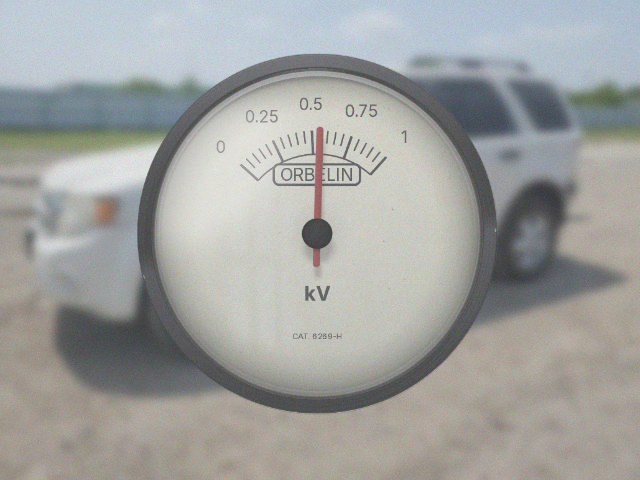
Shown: 0.55 kV
